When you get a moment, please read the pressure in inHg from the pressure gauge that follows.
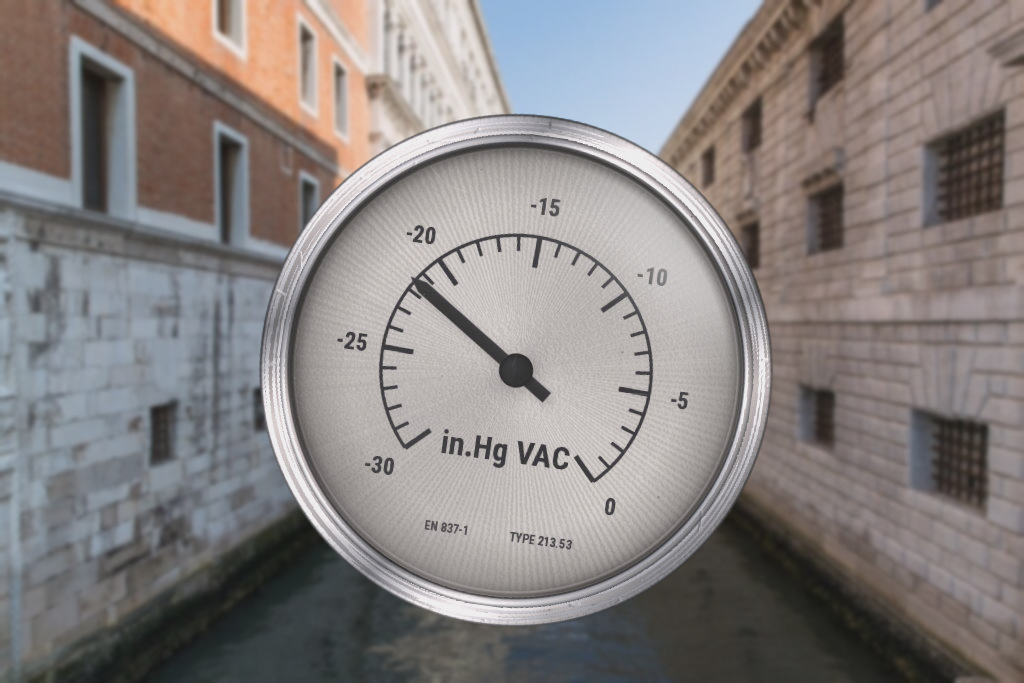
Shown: -21.5 inHg
